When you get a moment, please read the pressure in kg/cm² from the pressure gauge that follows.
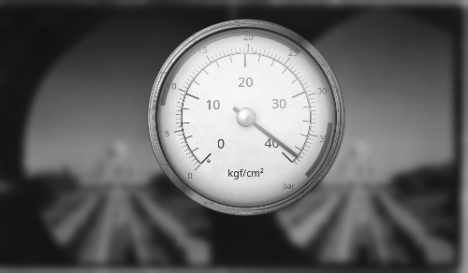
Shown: 39 kg/cm²
